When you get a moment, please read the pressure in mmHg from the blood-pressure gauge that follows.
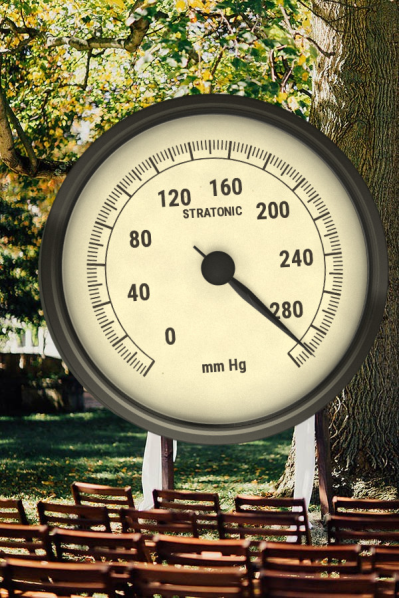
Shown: 292 mmHg
